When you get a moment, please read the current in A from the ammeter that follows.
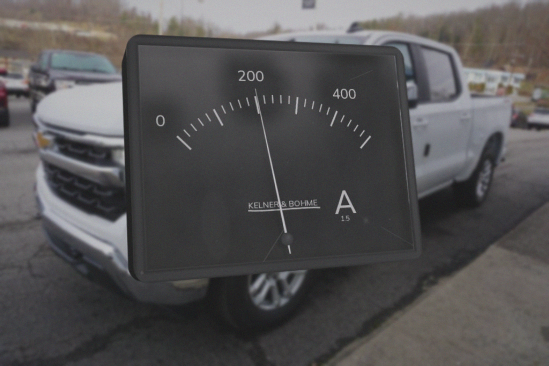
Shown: 200 A
